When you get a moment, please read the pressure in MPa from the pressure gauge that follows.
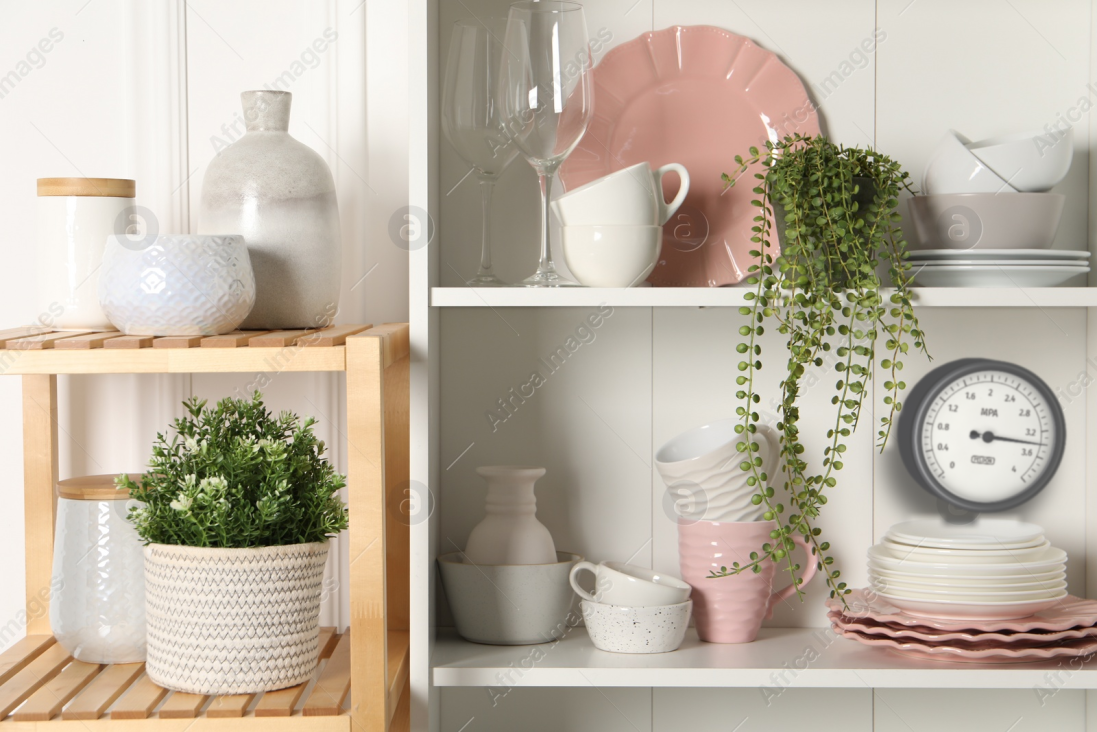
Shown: 3.4 MPa
